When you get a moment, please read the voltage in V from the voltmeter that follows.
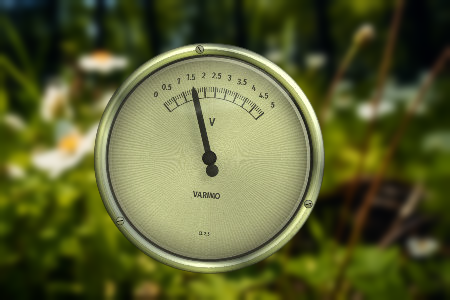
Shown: 1.5 V
